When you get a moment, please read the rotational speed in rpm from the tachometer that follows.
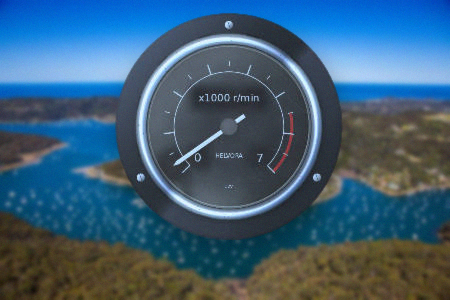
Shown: 250 rpm
